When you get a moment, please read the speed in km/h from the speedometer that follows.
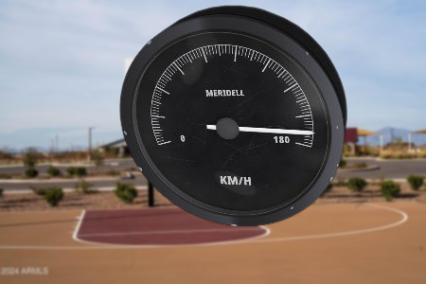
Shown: 170 km/h
